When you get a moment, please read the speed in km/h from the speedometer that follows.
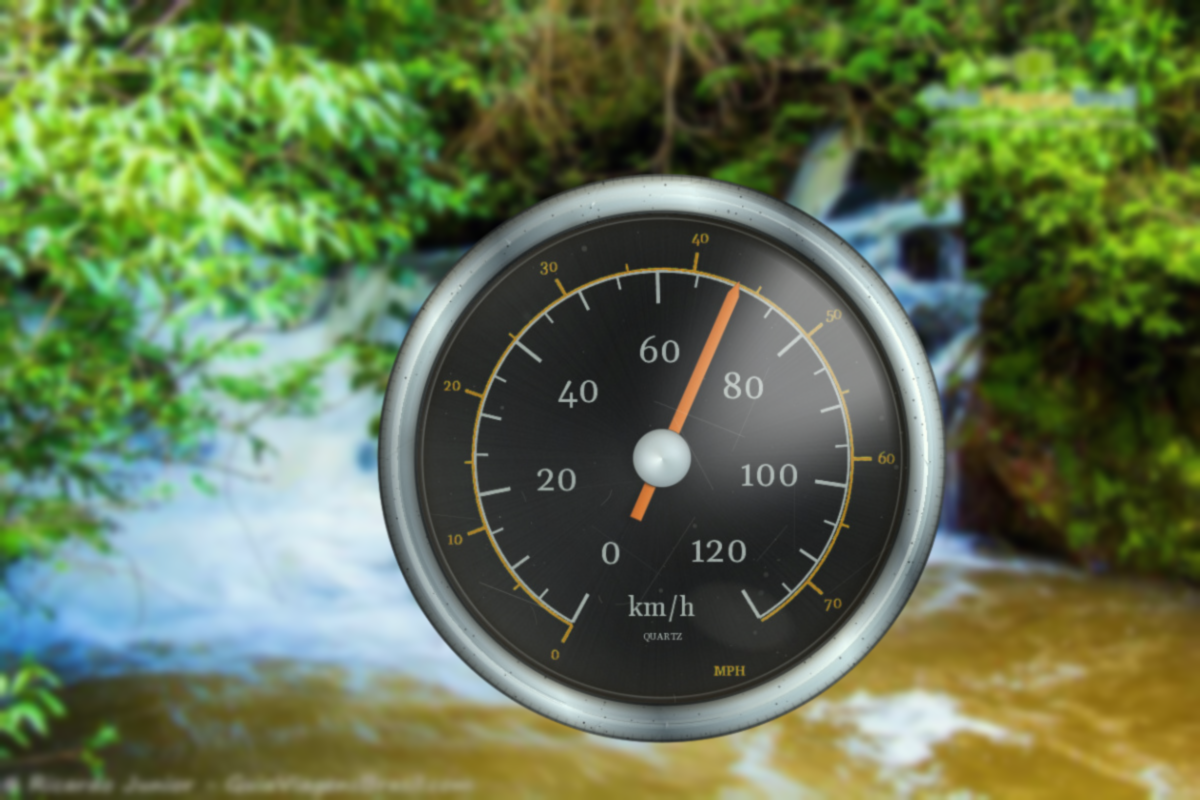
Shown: 70 km/h
